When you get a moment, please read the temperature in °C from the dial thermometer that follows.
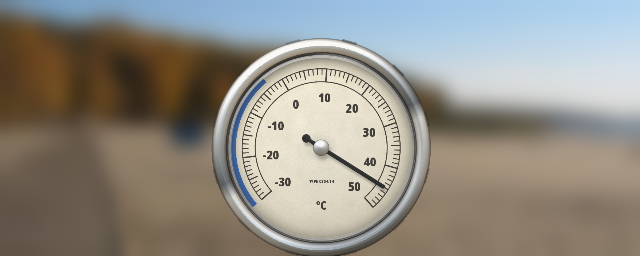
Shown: 45 °C
